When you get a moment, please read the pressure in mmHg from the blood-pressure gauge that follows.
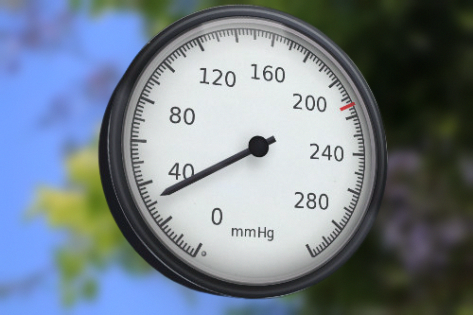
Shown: 32 mmHg
